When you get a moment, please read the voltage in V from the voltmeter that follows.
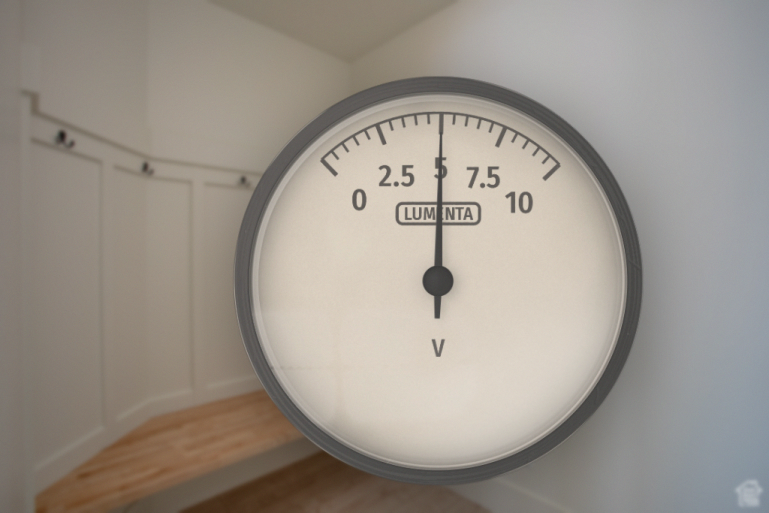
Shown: 5 V
